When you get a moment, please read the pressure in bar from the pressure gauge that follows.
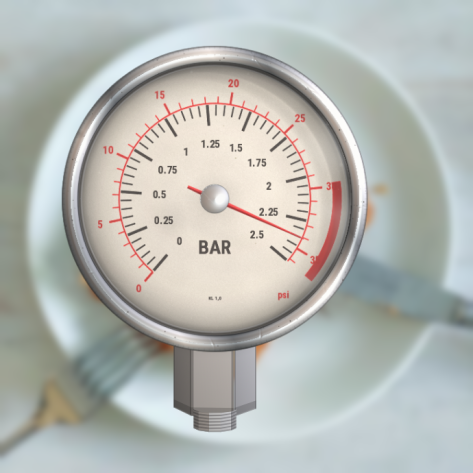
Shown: 2.35 bar
